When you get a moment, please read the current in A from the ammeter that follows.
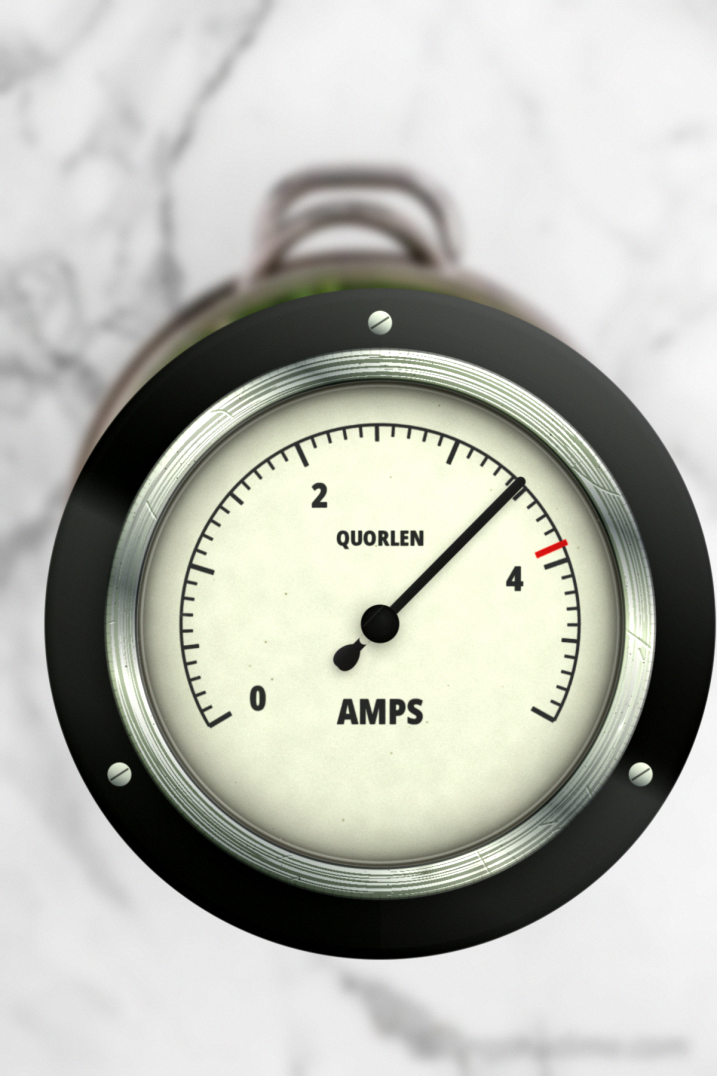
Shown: 3.45 A
